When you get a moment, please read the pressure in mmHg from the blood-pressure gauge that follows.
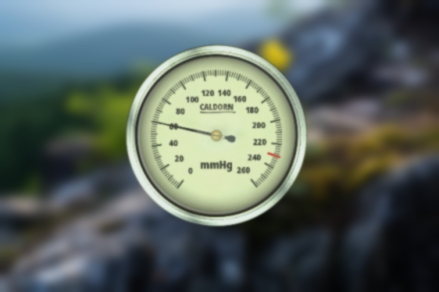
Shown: 60 mmHg
